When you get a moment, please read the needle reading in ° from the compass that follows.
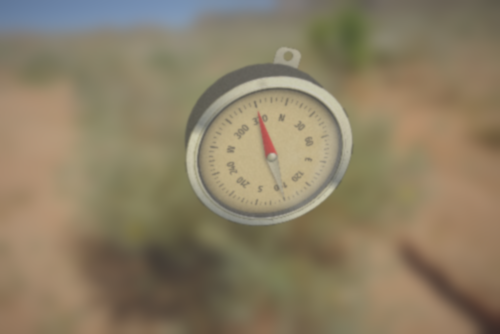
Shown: 330 °
